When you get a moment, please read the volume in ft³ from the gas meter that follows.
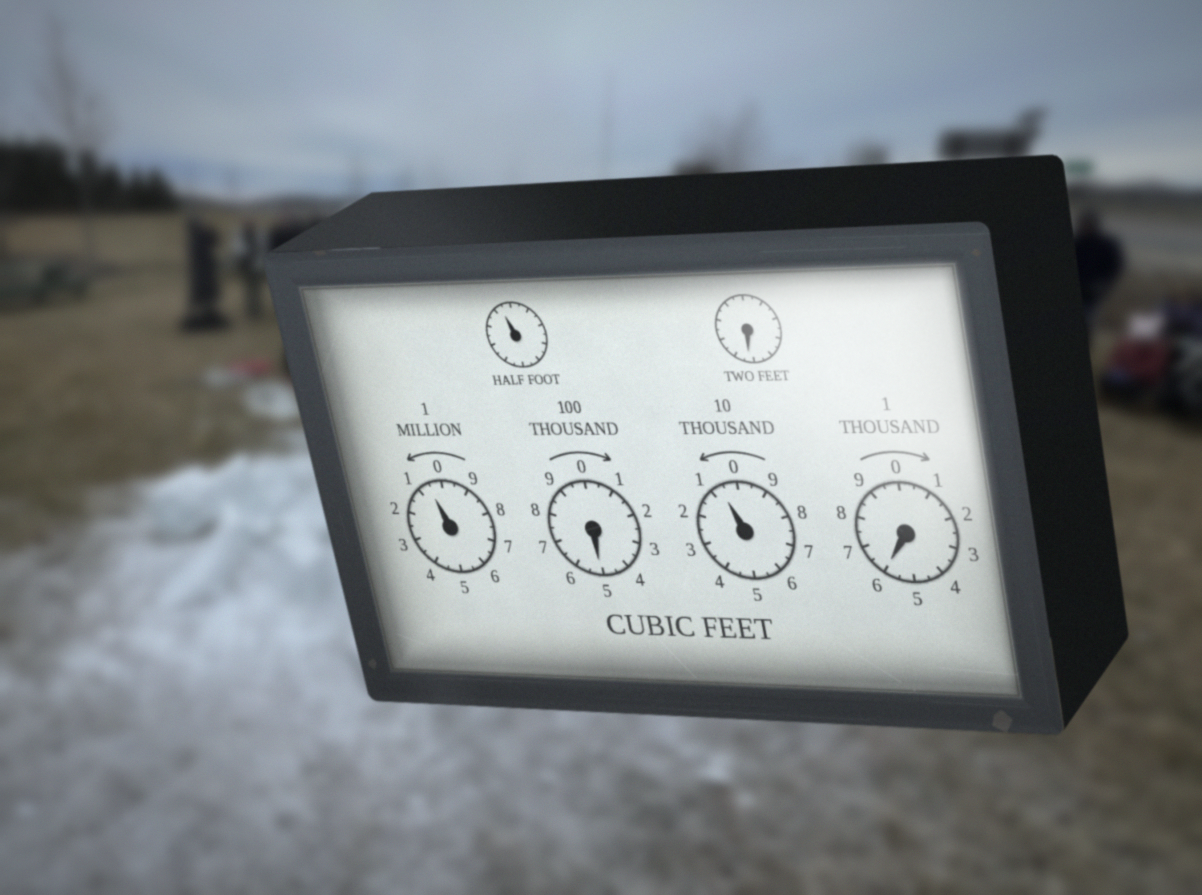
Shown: 50600 ft³
